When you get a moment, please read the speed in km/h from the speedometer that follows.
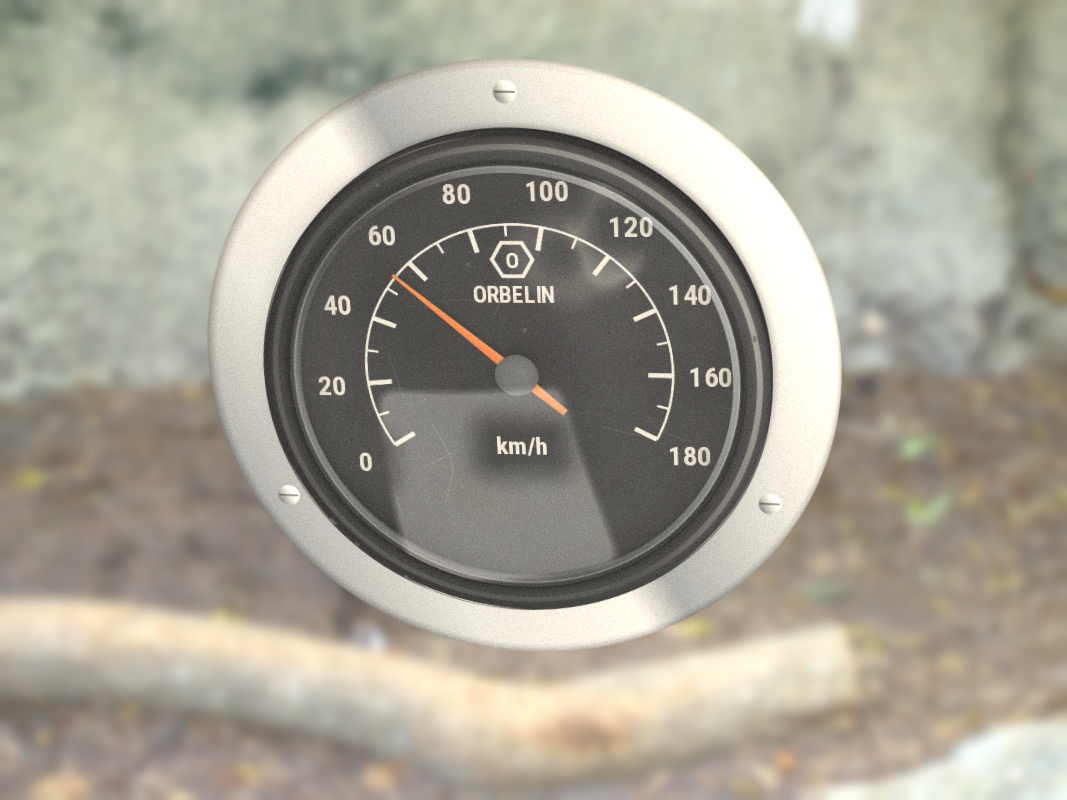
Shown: 55 km/h
